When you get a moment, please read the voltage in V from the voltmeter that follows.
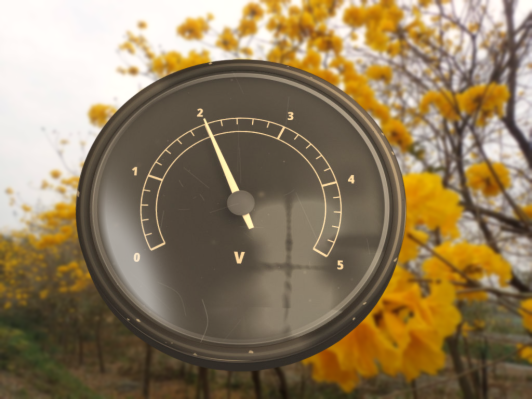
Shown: 2 V
